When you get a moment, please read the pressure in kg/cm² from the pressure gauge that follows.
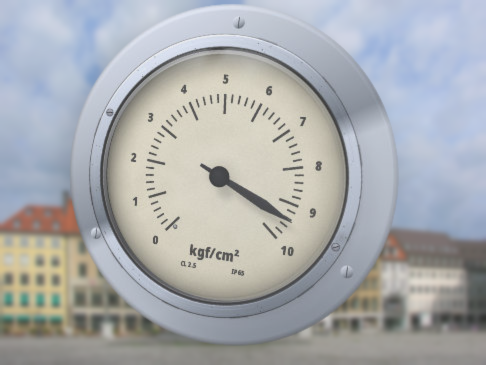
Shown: 9.4 kg/cm²
